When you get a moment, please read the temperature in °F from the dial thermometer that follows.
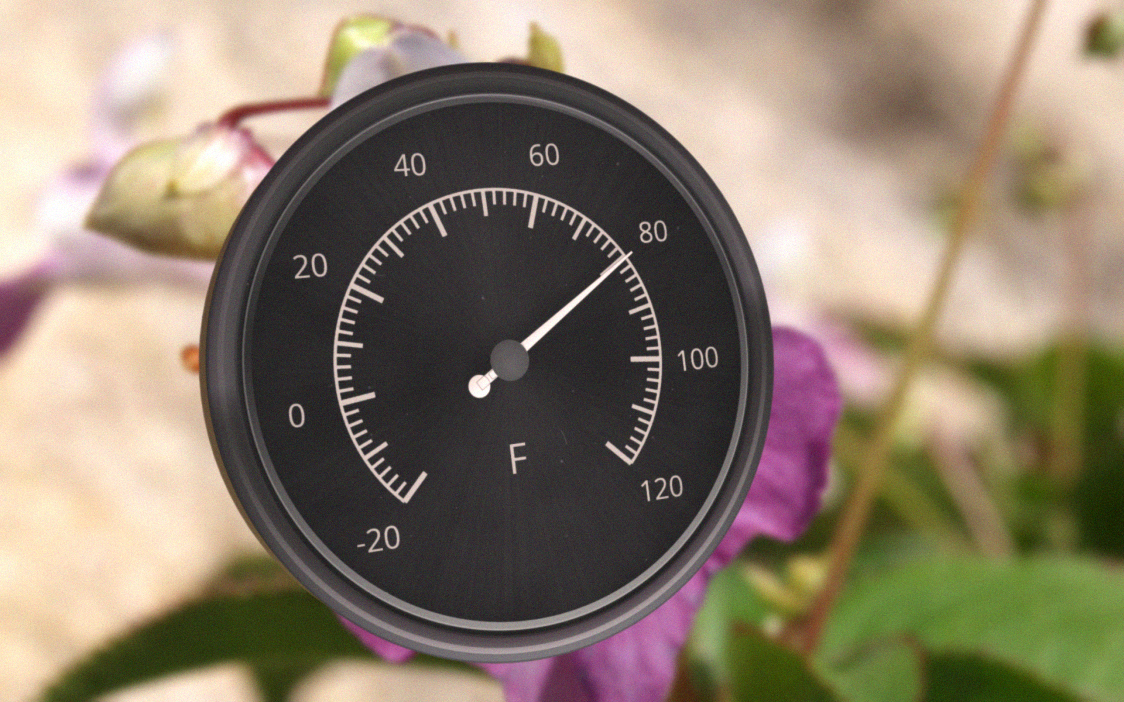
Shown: 80 °F
